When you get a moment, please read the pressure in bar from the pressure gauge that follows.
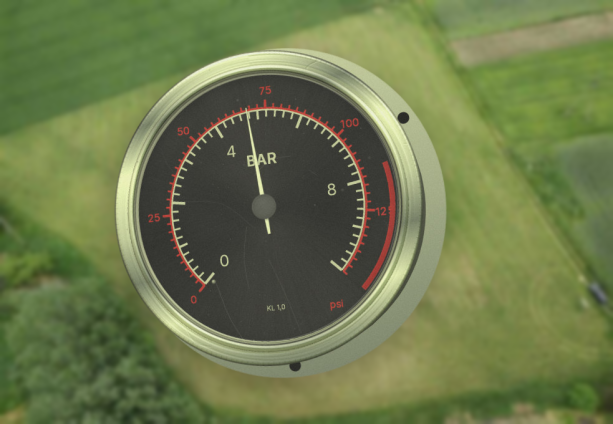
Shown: 4.8 bar
